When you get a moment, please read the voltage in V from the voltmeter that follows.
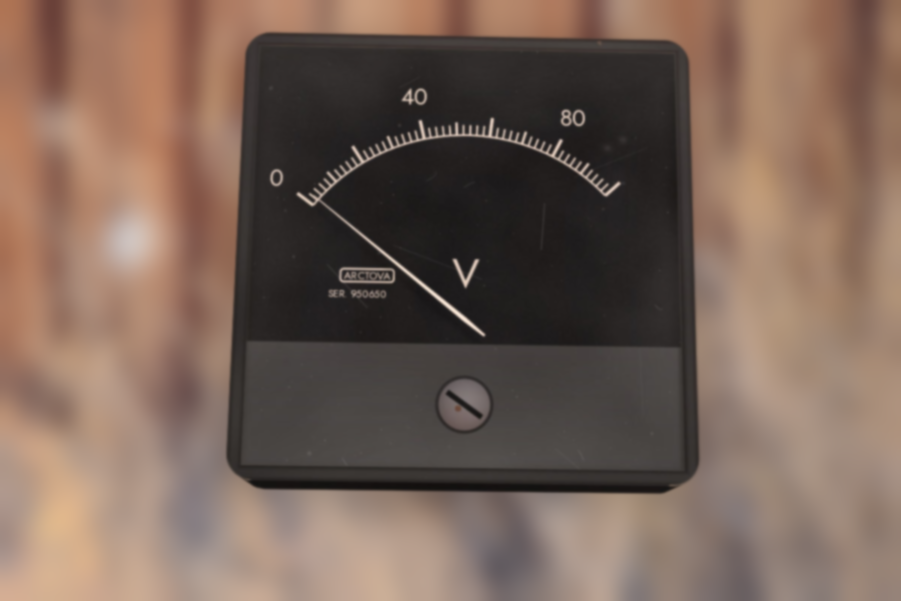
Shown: 2 V
